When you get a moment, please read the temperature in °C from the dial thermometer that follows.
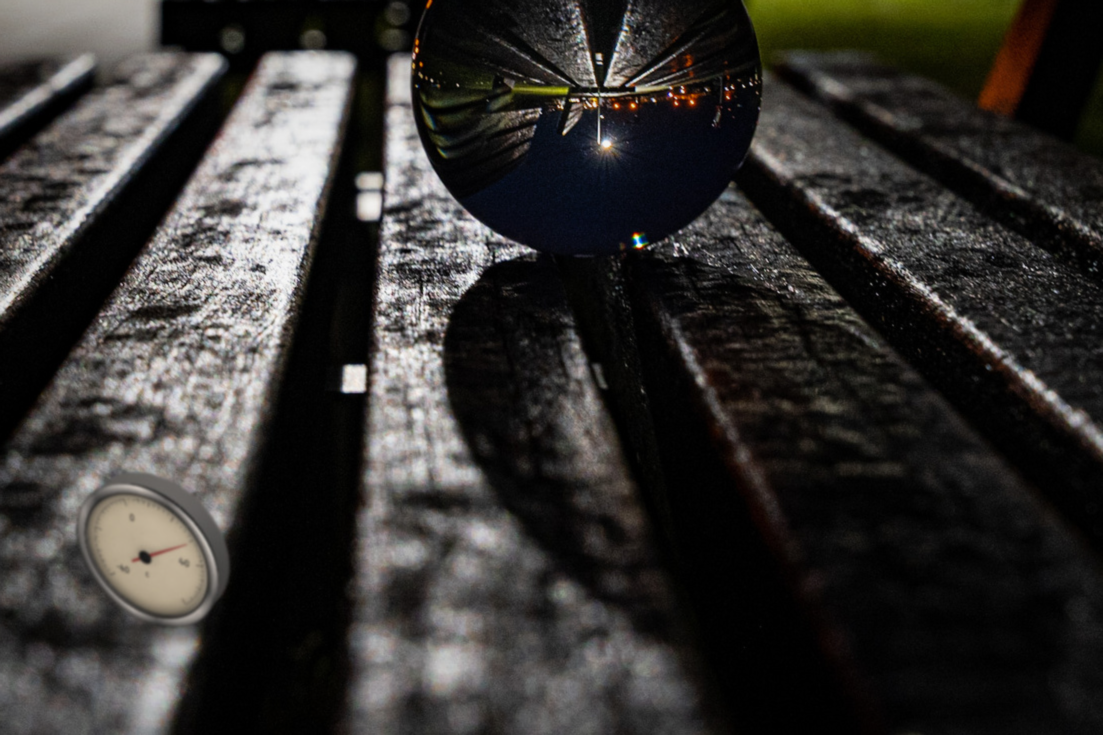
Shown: 30 °C
